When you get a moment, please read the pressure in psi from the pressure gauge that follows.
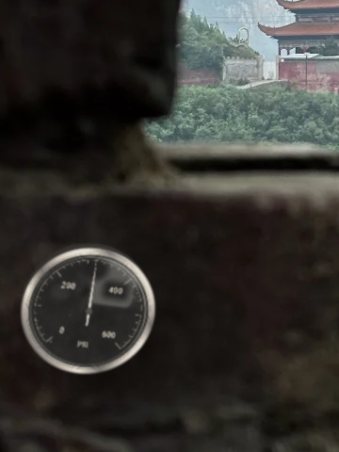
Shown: 300 psi
